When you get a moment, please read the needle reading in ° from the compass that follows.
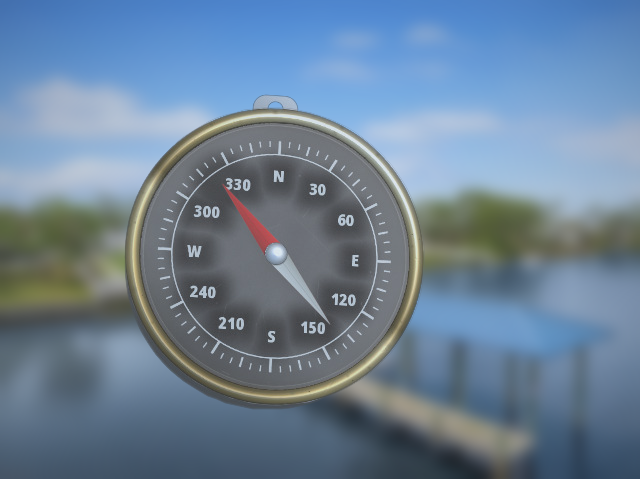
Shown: 320 °
